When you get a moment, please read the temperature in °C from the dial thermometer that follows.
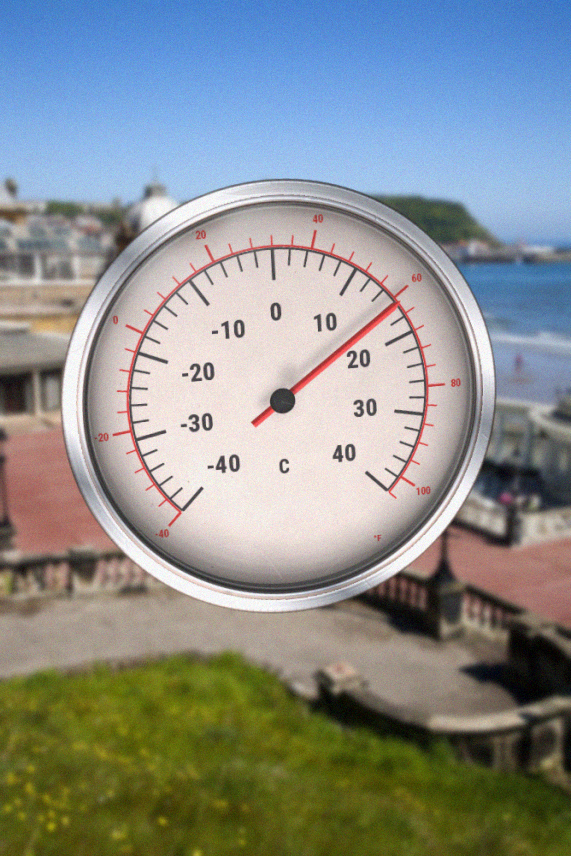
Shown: 16 °C
